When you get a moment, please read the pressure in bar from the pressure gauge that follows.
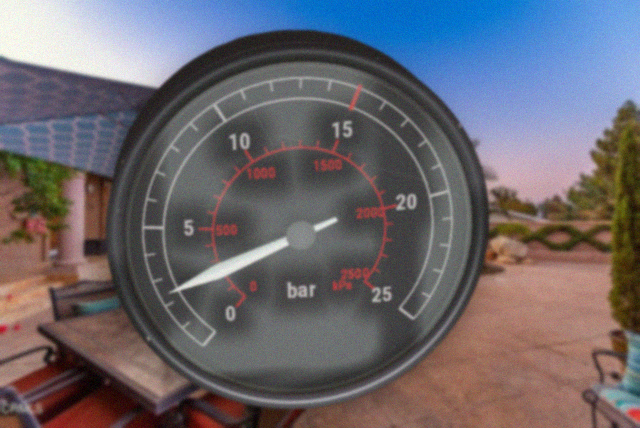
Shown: 2.5 bar
